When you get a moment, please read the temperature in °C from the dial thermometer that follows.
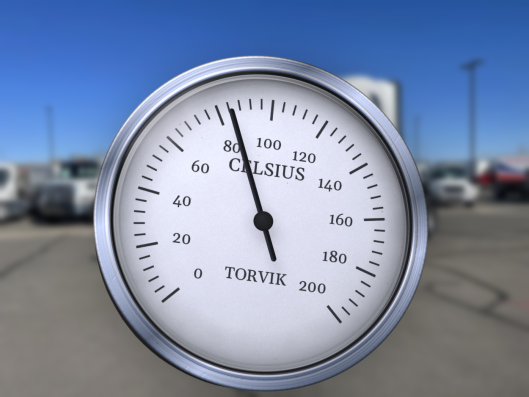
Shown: 84 °C
